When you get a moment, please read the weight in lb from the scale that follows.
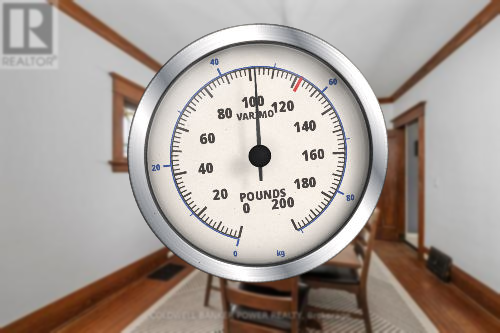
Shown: 102 lb
